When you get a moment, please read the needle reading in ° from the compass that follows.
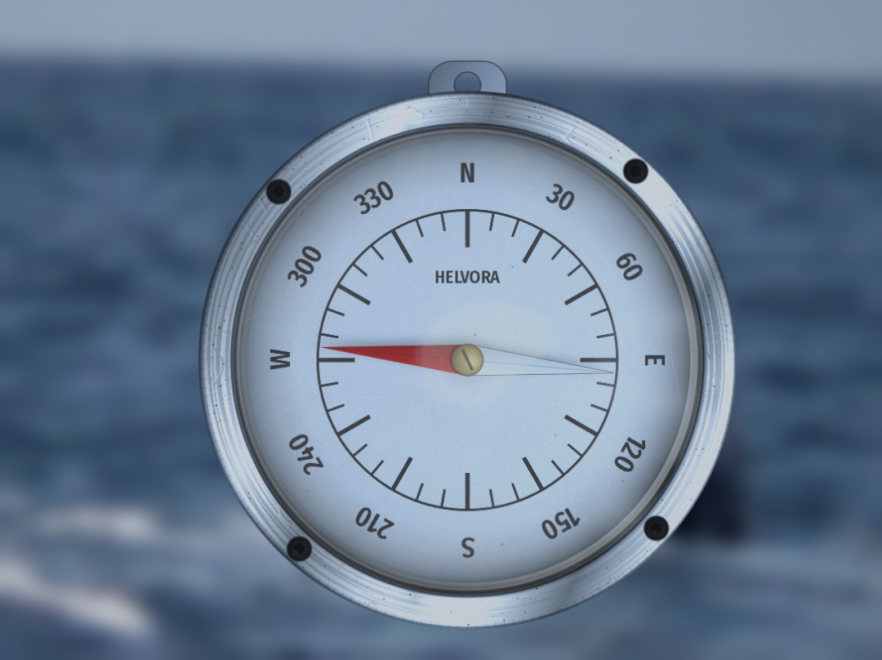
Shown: 275 °
